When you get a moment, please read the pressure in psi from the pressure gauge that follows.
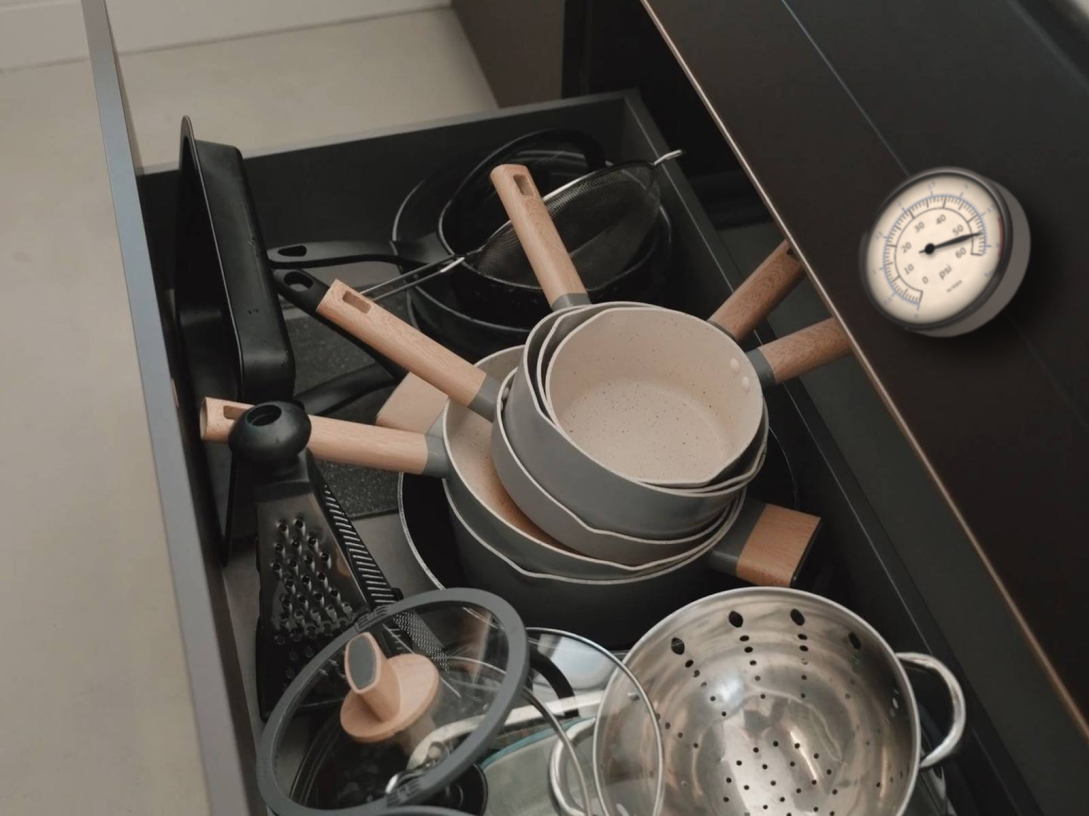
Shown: 55 psi
